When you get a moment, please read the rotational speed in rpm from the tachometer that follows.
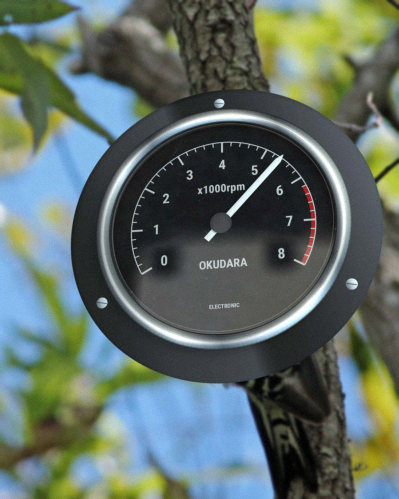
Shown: 5400 rpm
